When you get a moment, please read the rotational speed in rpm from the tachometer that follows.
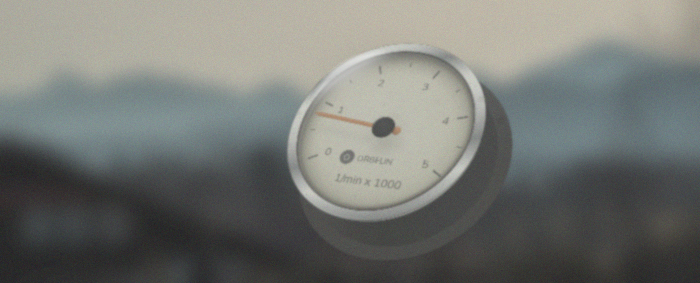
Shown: 750 rpm
